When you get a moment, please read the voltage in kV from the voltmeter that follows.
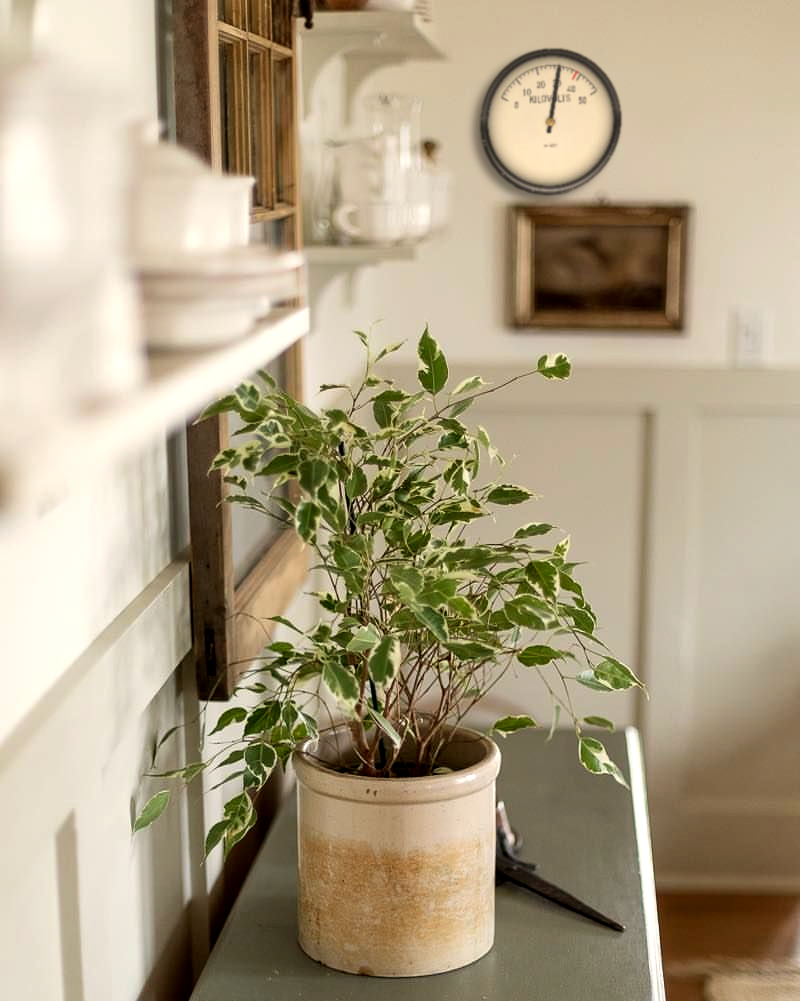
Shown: 30 kV
